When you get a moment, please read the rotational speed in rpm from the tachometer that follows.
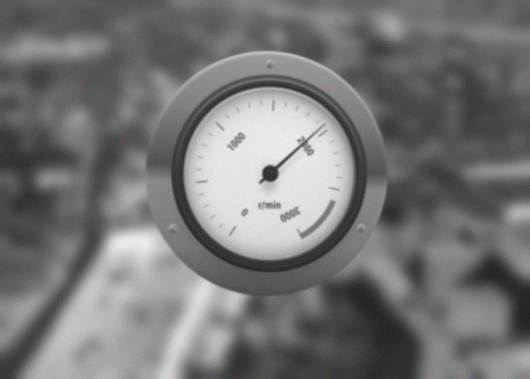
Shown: 1950 rpm
